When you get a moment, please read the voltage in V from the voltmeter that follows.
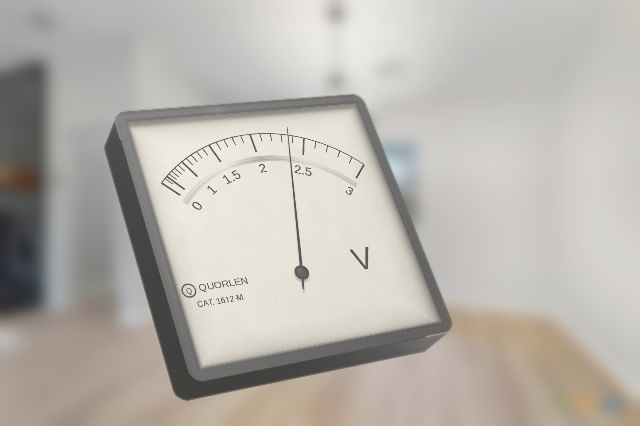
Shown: 2.35 V
